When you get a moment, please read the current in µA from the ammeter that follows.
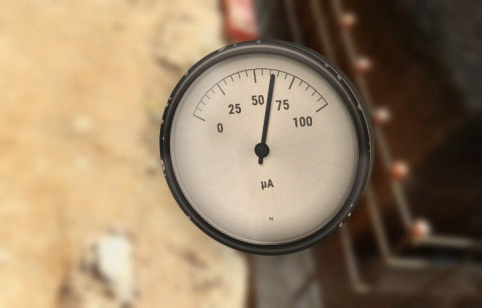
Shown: 62.5 µA
